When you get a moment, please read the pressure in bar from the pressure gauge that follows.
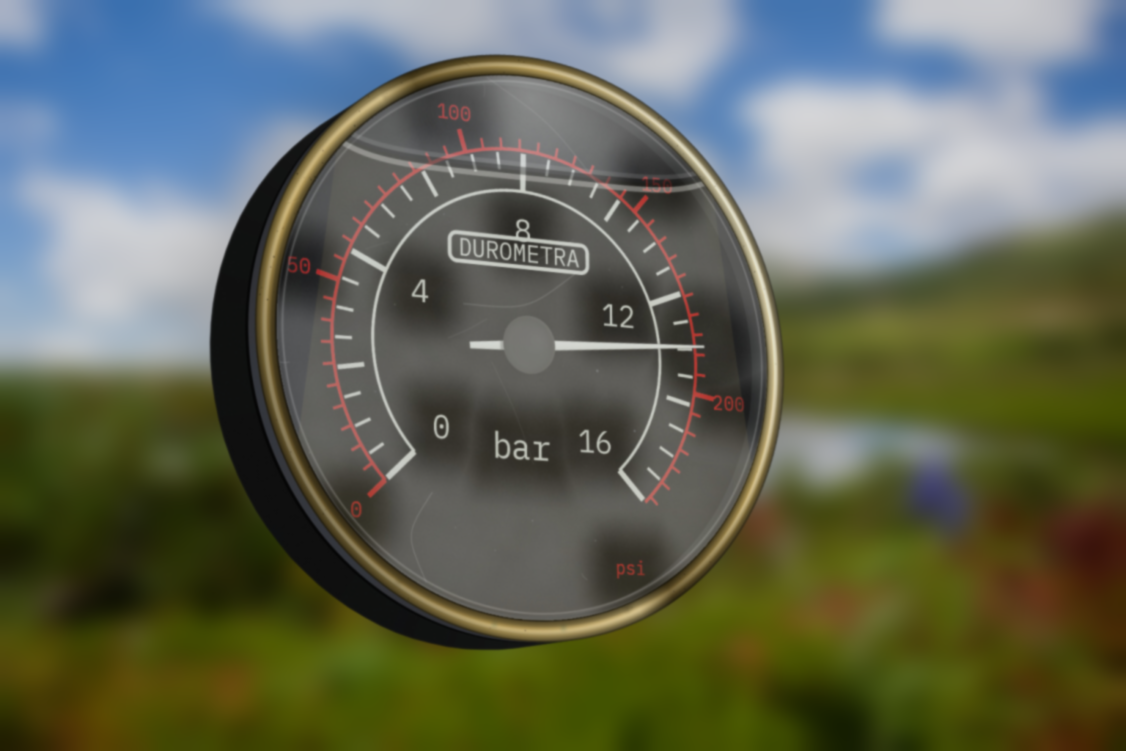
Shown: 13 bar
